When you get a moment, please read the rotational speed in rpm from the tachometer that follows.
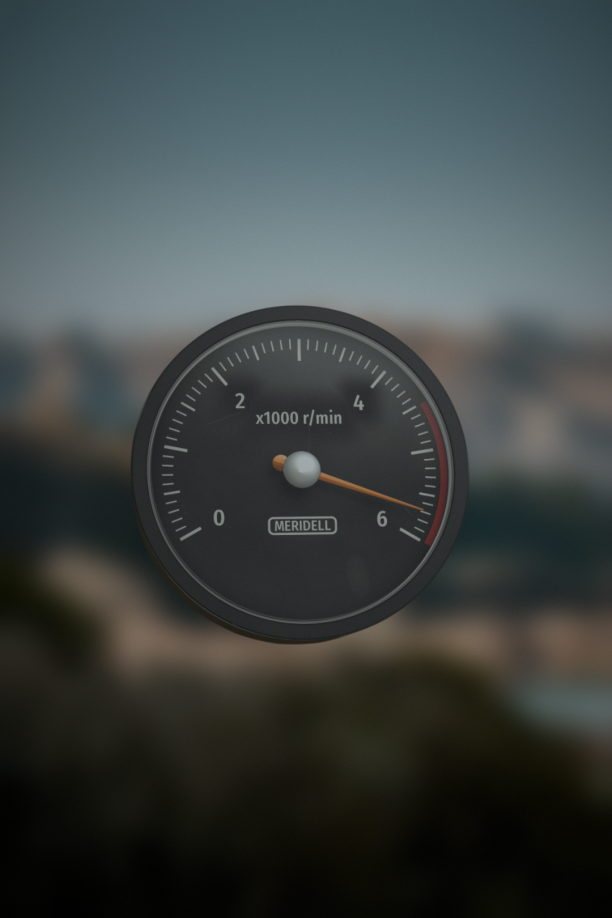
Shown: 5700 rpm
